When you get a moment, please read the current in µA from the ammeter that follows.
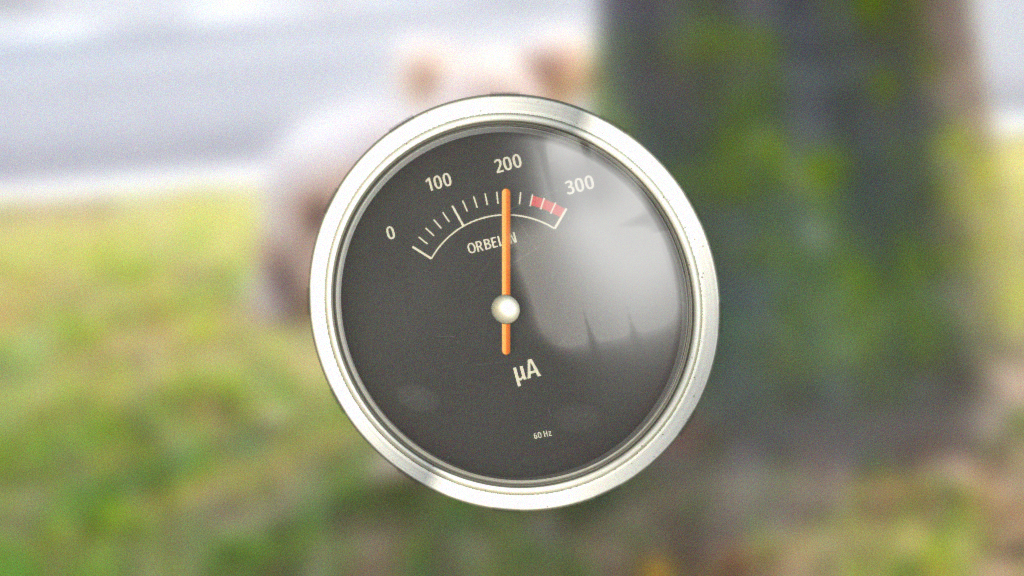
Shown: 200 µA
